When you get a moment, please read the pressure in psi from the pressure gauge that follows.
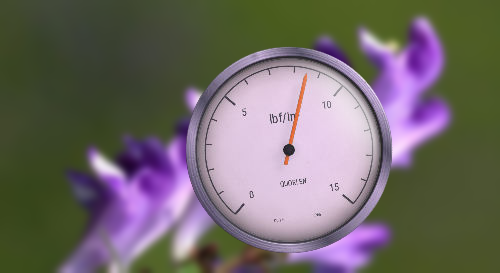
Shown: 8.5 psi
